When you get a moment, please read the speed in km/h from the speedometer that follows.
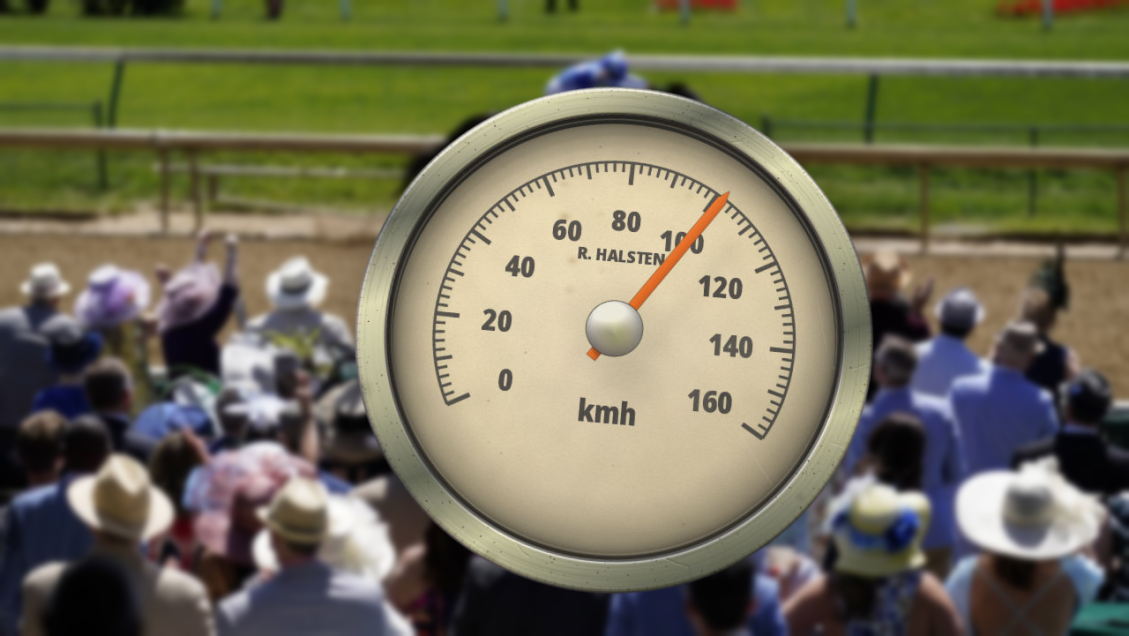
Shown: 102 km/h
